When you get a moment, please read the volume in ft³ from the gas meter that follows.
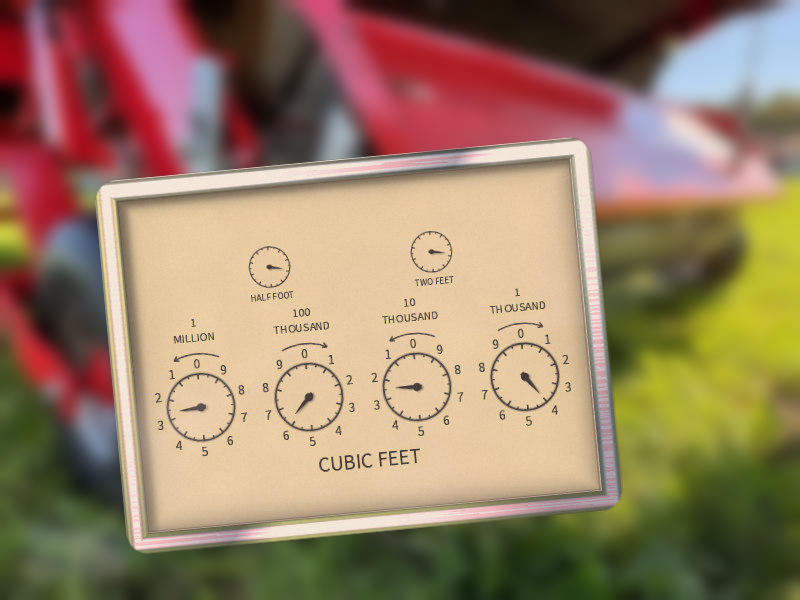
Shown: 262400 ft³
